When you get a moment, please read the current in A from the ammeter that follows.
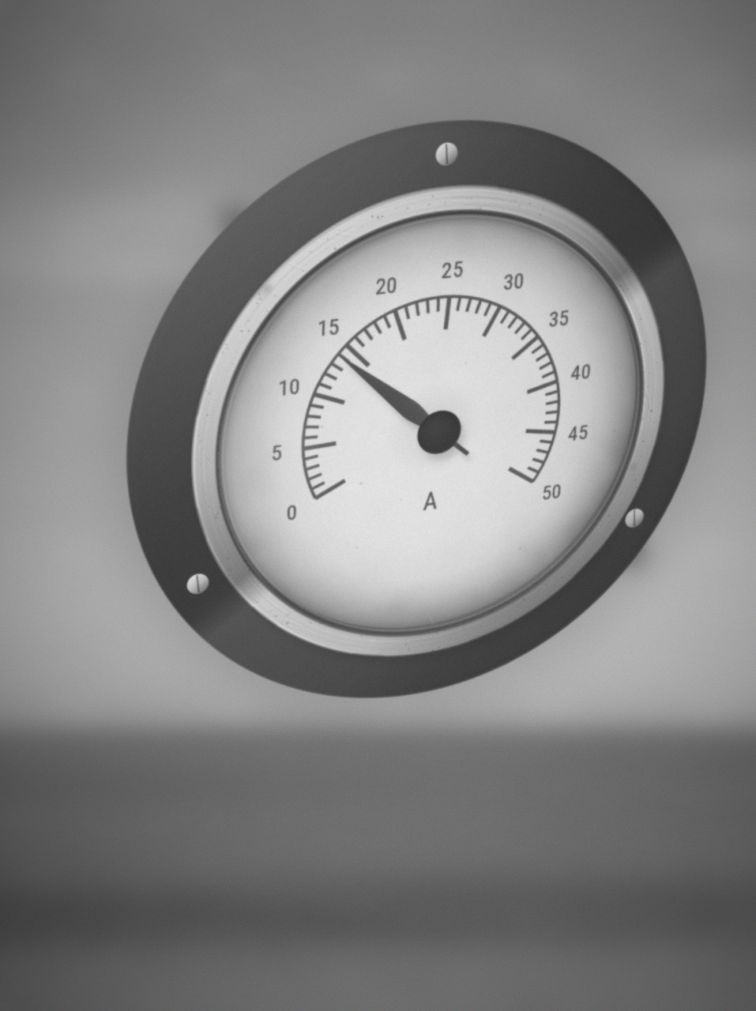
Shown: 14 A
